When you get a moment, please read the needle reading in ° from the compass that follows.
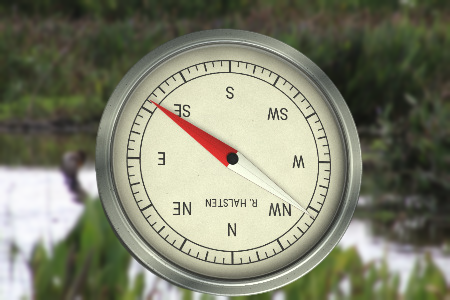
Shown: 125 °
